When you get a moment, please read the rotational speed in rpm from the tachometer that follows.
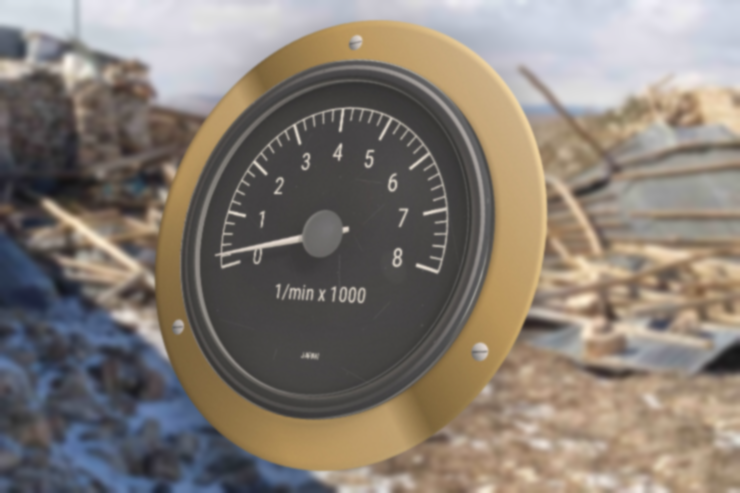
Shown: 200 rpm
